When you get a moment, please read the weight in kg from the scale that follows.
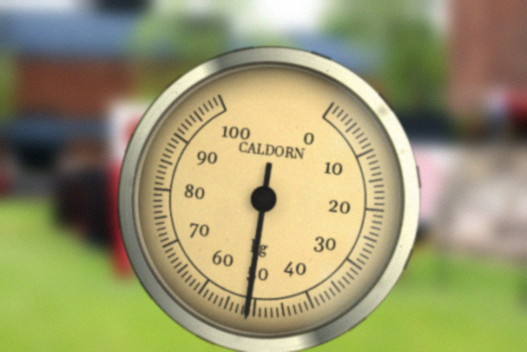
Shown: 51 kg
